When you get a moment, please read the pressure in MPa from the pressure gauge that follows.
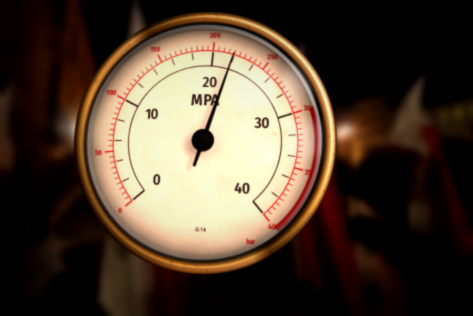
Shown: 22 MPa
